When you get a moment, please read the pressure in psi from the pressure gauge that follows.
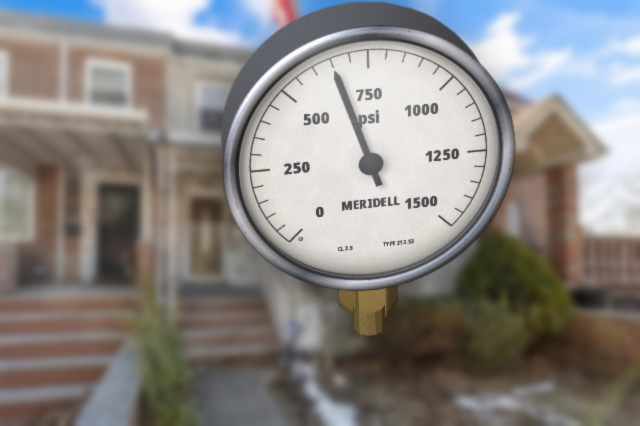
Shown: 650 psi
